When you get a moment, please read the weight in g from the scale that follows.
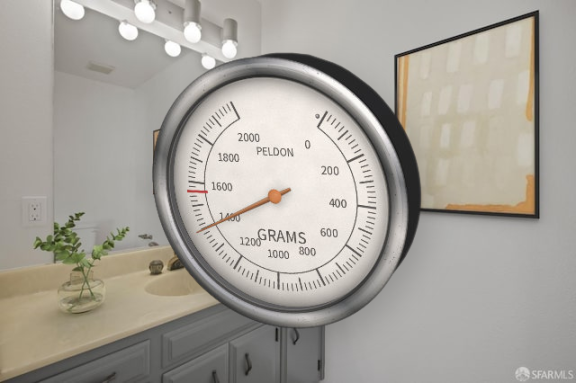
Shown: 1400 g
